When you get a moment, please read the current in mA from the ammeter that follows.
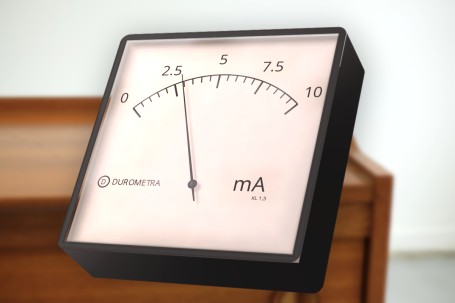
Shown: 3 mA
